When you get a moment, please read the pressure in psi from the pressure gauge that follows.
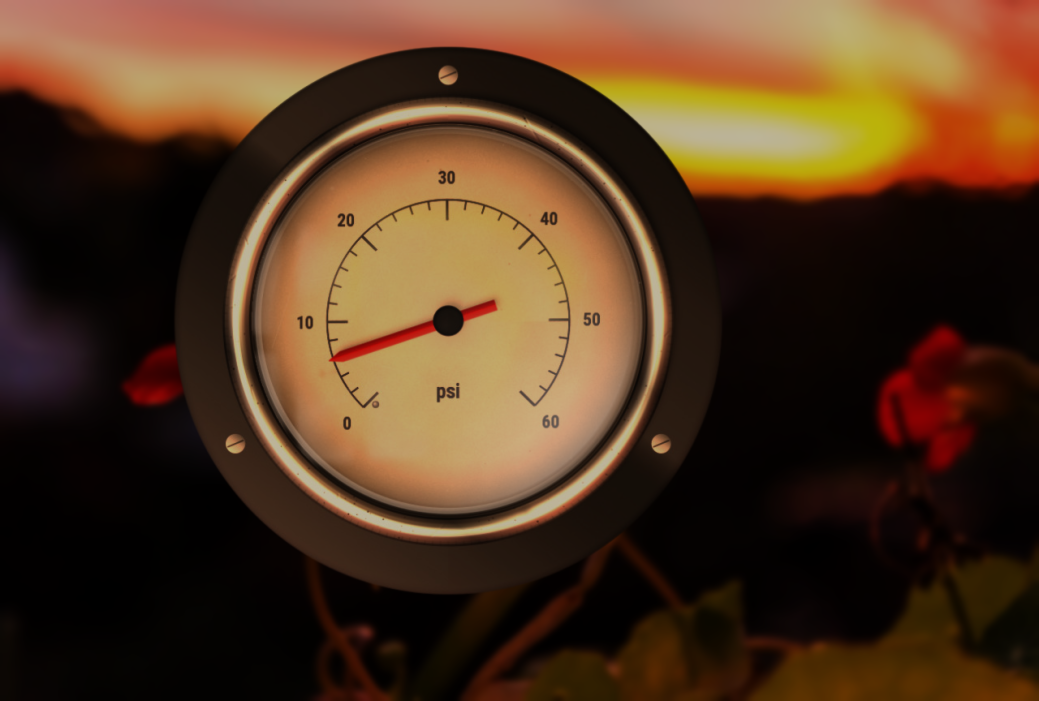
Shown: 6 psi
